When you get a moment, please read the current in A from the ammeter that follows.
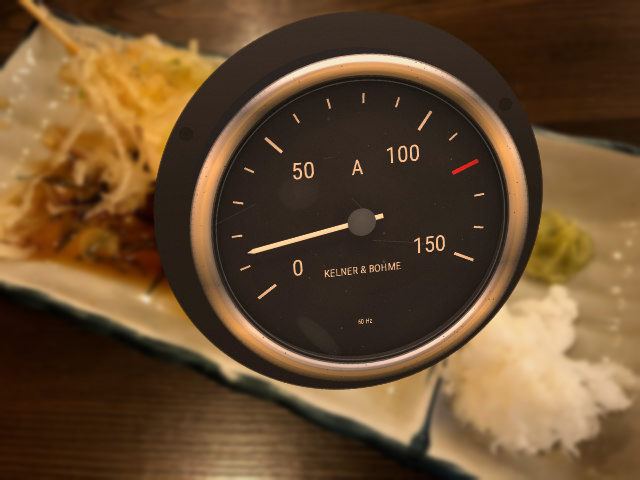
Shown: 15 A
